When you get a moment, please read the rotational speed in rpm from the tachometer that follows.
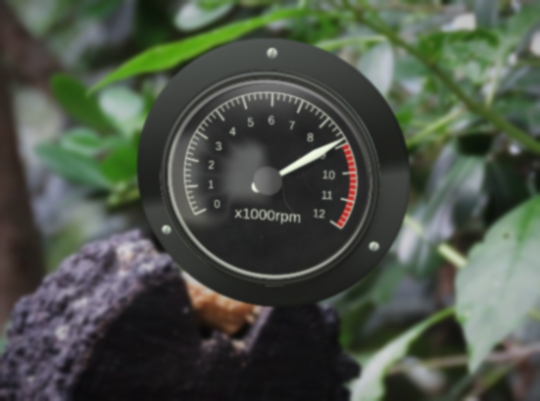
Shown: 8800 rpm
